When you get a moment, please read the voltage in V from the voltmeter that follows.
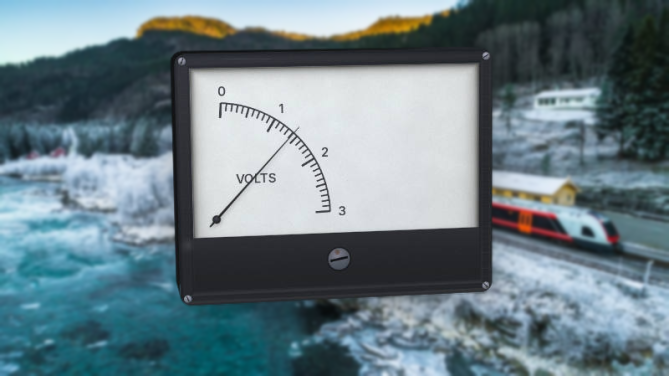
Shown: 1.4 V
